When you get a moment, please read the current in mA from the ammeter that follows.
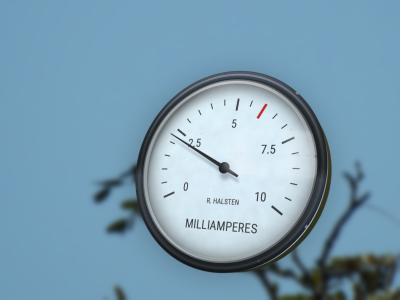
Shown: 2.25 mA
